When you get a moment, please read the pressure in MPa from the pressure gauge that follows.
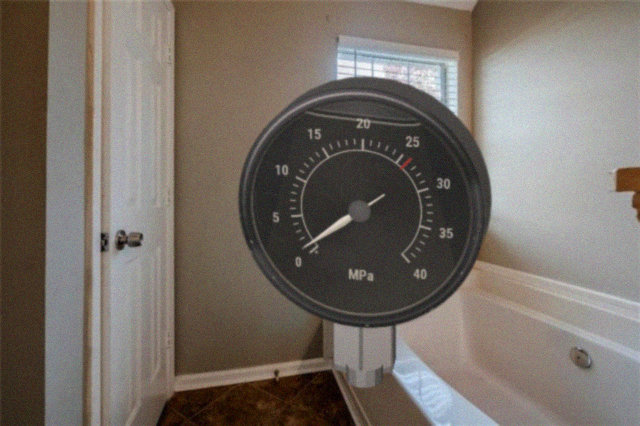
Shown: 1 MPa
